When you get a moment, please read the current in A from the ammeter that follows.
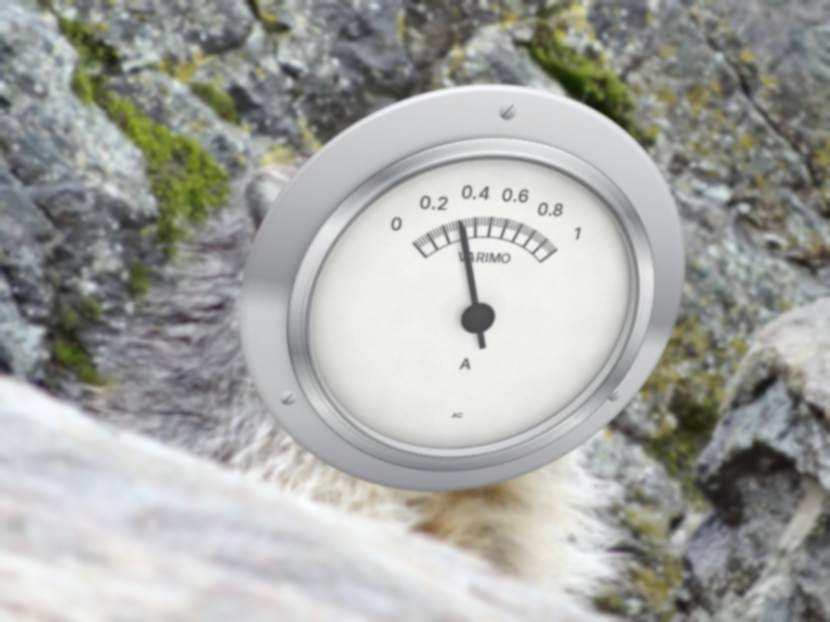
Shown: 0.3 A
